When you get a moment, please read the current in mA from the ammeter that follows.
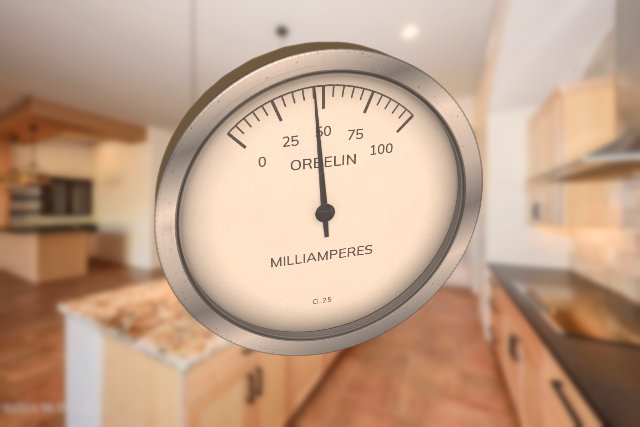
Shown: 45 mA
